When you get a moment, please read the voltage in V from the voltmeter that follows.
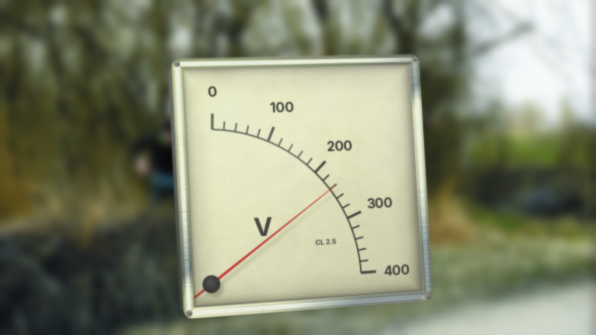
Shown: 240 V
